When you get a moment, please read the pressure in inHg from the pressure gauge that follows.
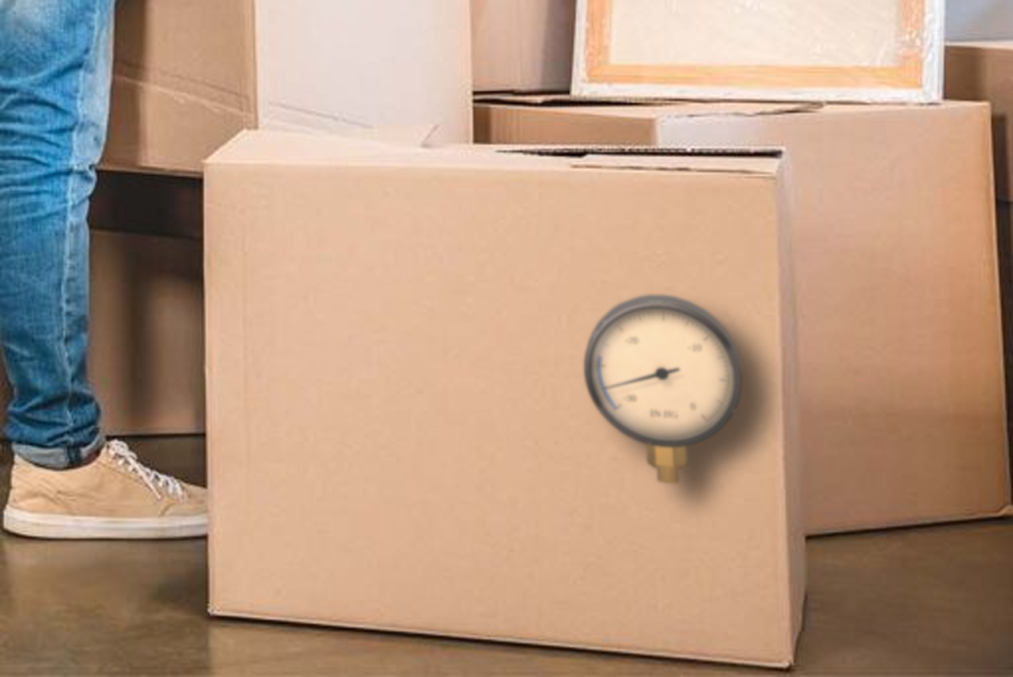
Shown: -27.5 inHg
